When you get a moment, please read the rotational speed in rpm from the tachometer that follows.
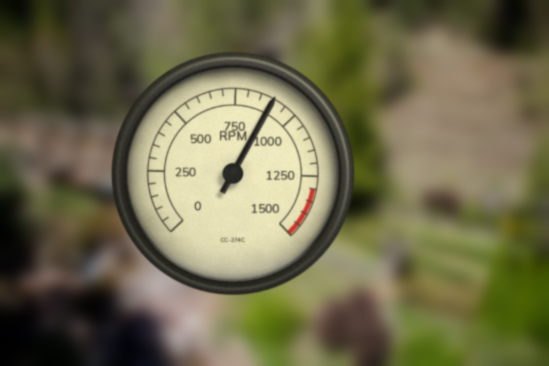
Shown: 900 rpm
